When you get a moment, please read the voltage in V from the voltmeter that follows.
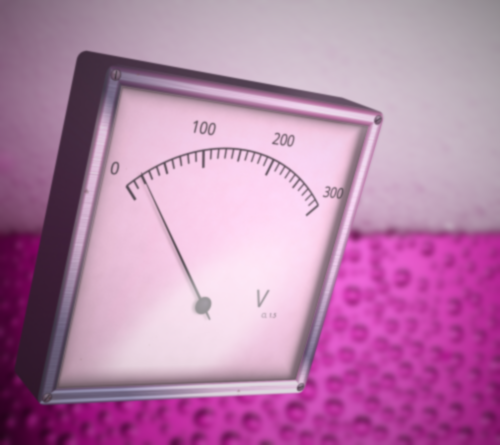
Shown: 20 V
